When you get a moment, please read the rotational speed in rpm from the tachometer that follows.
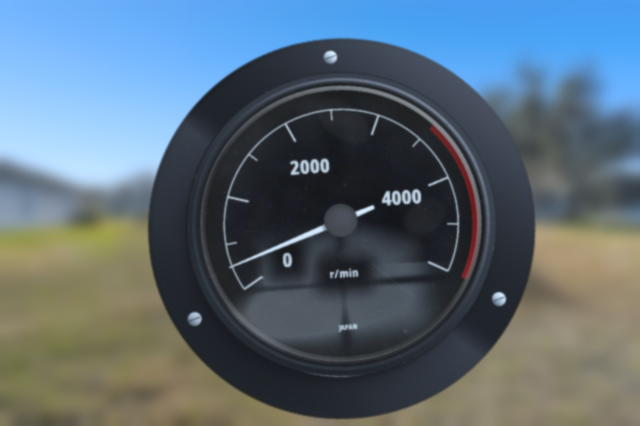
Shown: 250 rpm
